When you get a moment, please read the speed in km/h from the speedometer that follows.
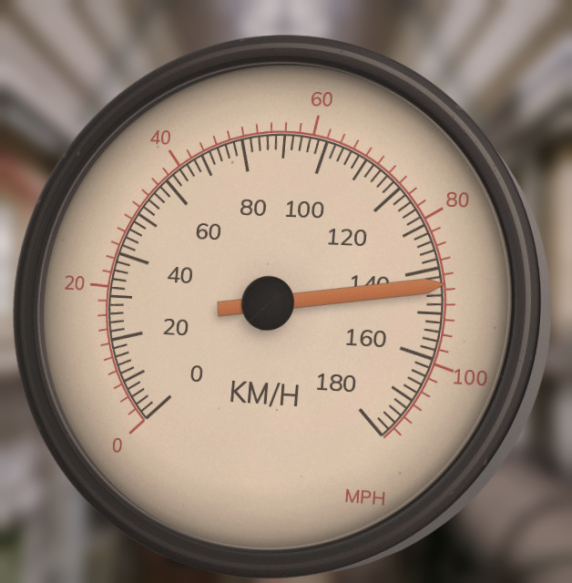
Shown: 144 km/h
